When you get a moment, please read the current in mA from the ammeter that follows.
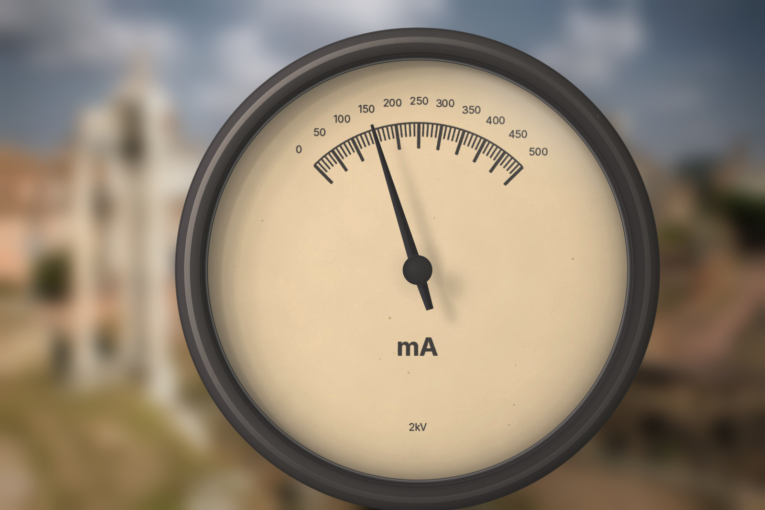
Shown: 150 mA
